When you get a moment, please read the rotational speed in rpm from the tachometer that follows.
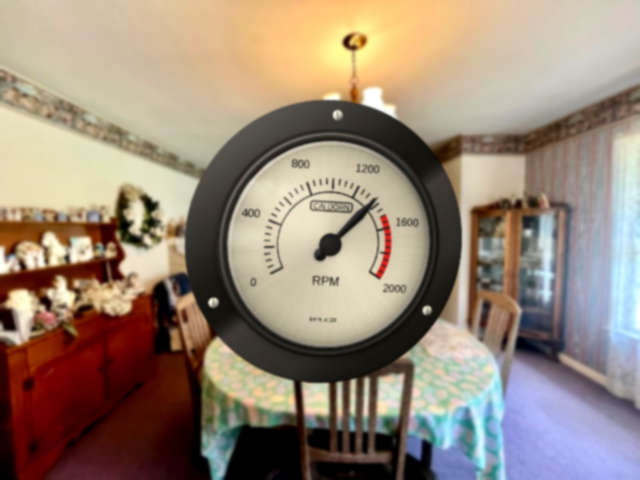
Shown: 1350 rpm
